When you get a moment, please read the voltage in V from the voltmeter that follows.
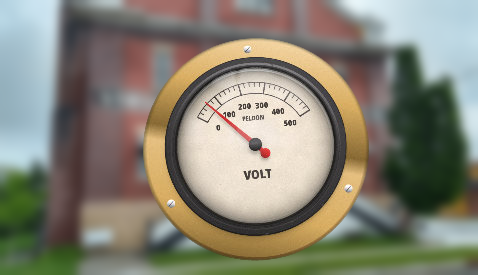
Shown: 60 V
